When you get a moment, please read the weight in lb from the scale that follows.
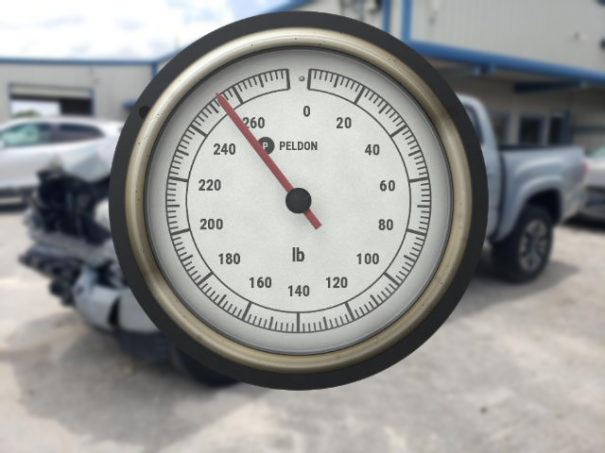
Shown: 254 lb
